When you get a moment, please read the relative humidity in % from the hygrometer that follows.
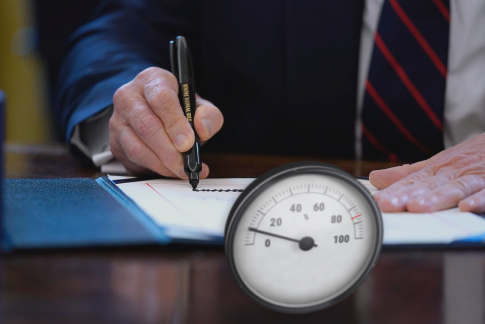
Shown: 10 %
